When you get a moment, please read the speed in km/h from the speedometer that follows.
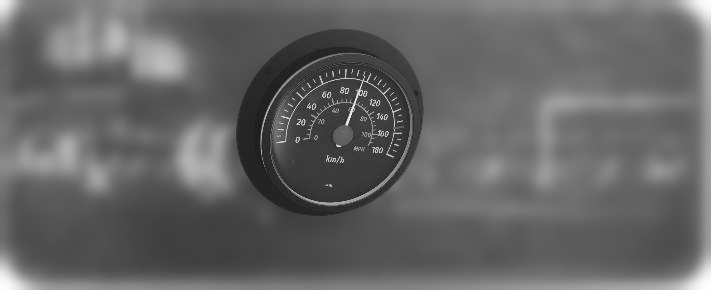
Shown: 95 km/h
